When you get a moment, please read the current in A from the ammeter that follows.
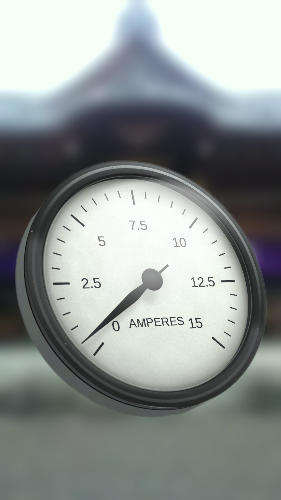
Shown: 0.5 A
